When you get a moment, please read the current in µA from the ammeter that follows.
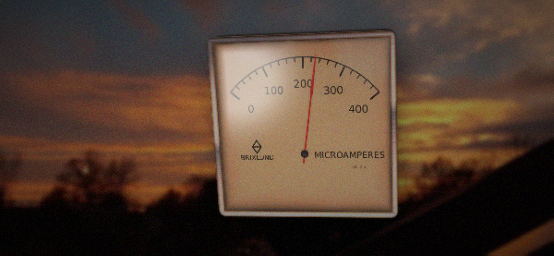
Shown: 230 µA
